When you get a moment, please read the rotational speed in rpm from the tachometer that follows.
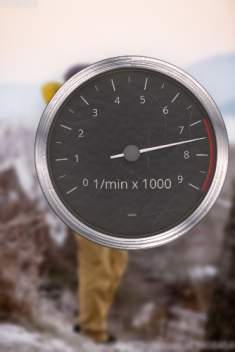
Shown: 7500 rpm
